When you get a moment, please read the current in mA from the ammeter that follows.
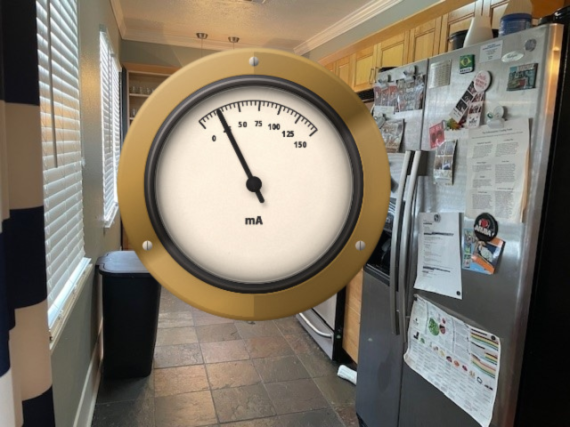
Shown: 25 mA
